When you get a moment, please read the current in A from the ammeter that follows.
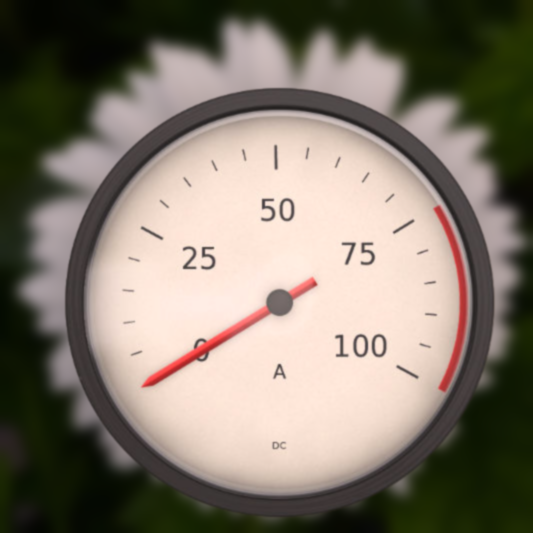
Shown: 0 A
